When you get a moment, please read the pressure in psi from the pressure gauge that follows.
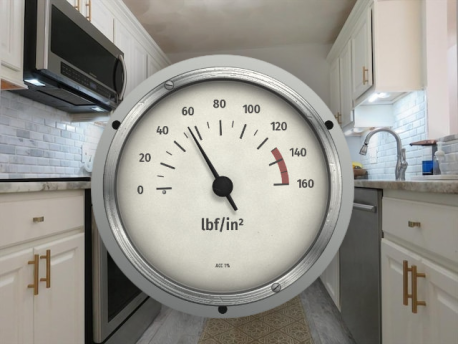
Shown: 55 psi
